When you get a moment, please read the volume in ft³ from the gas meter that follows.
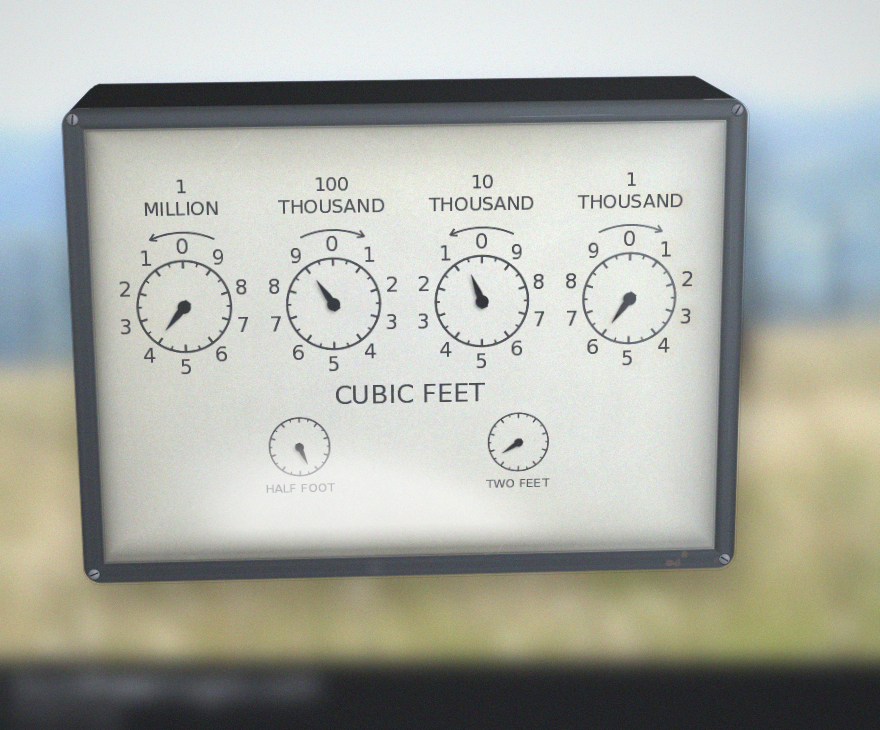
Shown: 390600 ft³
